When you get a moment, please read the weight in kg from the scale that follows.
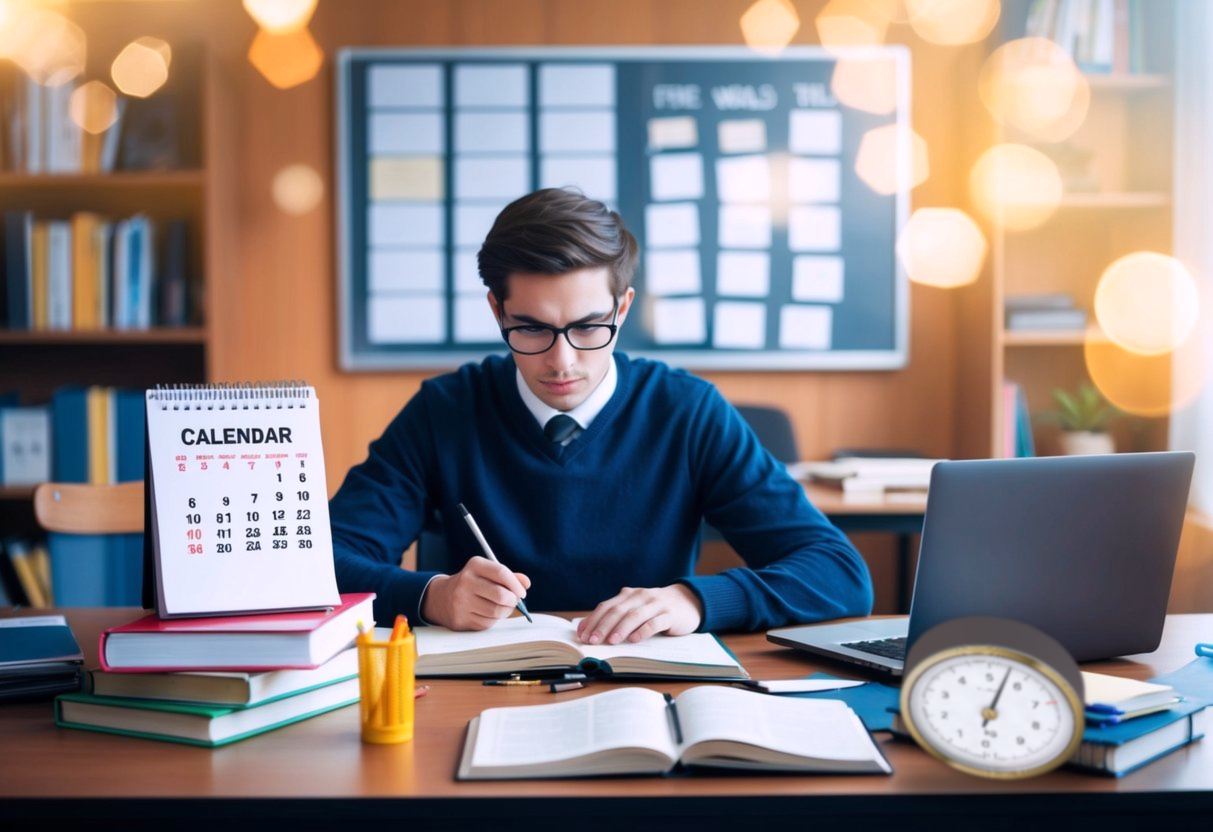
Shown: 5.5 kg
